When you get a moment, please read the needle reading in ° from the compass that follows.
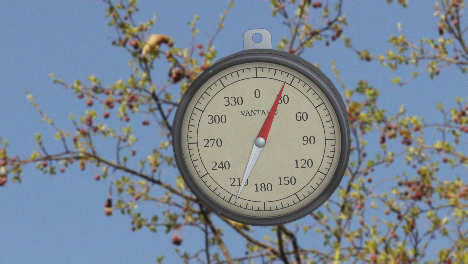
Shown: 25 °
